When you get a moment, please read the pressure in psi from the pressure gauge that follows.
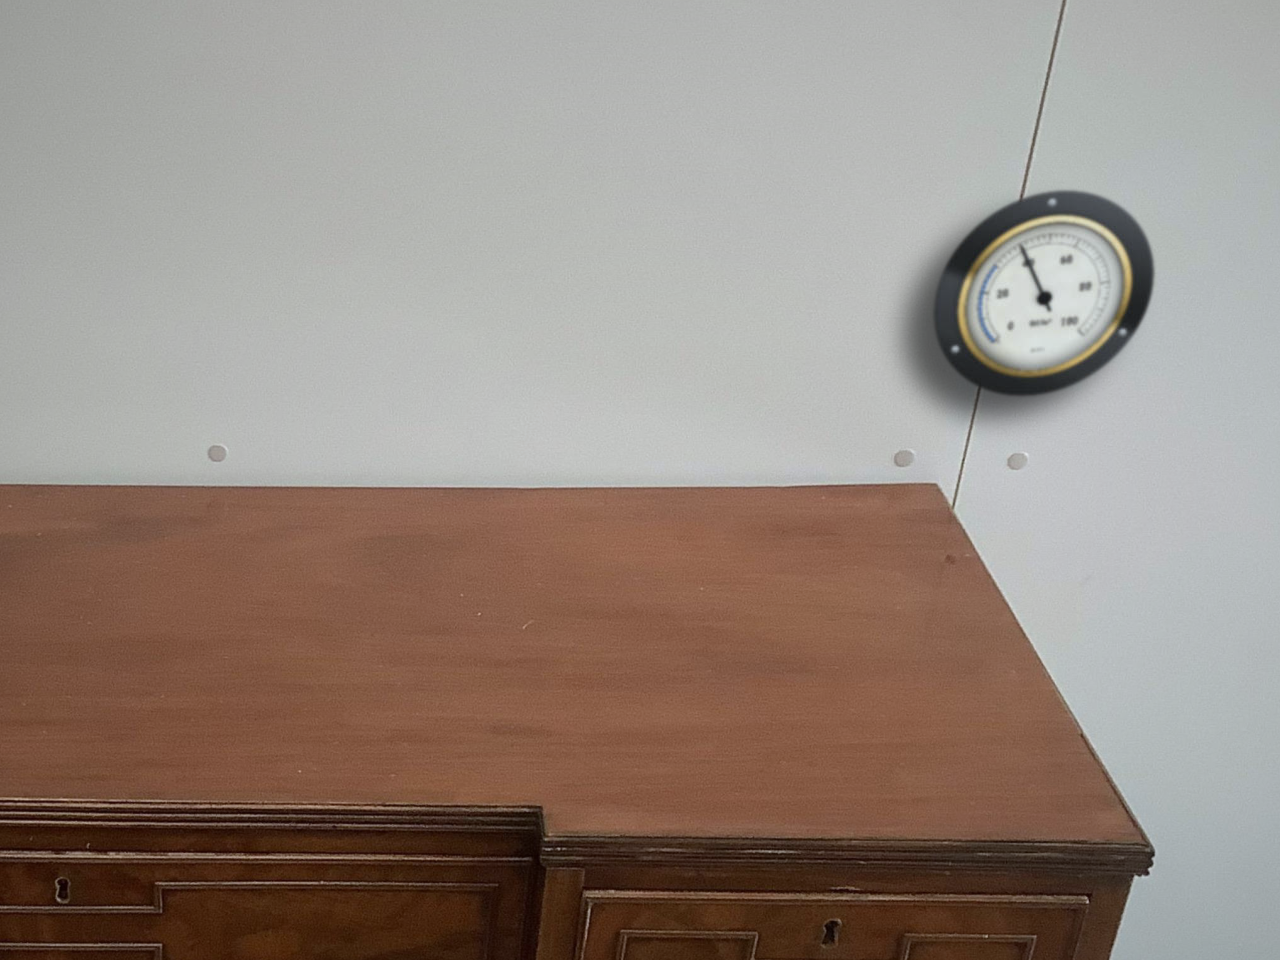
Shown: 40 psi
